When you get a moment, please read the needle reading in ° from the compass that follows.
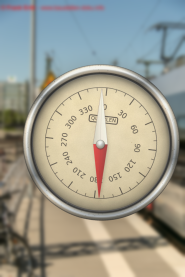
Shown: 175 °
